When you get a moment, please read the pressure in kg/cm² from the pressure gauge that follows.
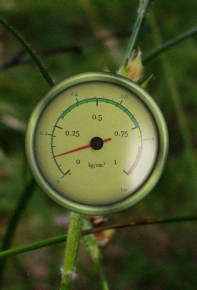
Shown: 0.1 kg/cm²
